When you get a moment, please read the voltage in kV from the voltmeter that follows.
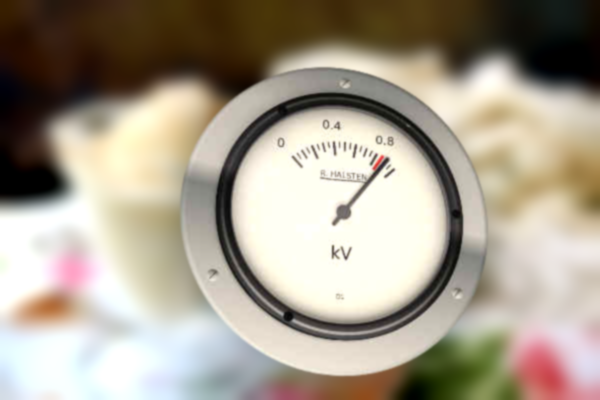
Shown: 0.9 kV
